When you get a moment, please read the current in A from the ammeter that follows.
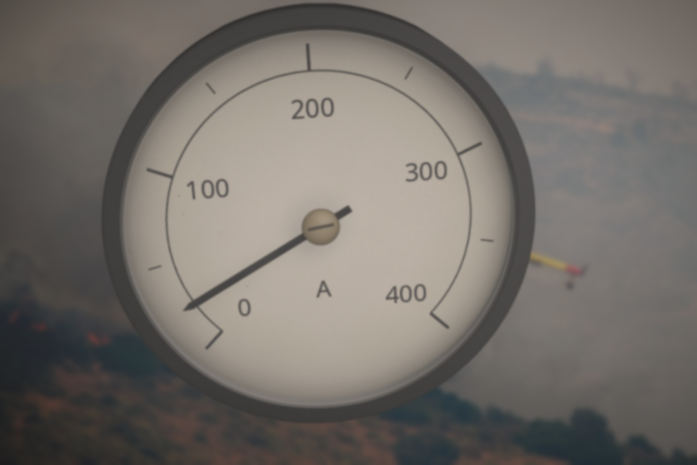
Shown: 25 A
